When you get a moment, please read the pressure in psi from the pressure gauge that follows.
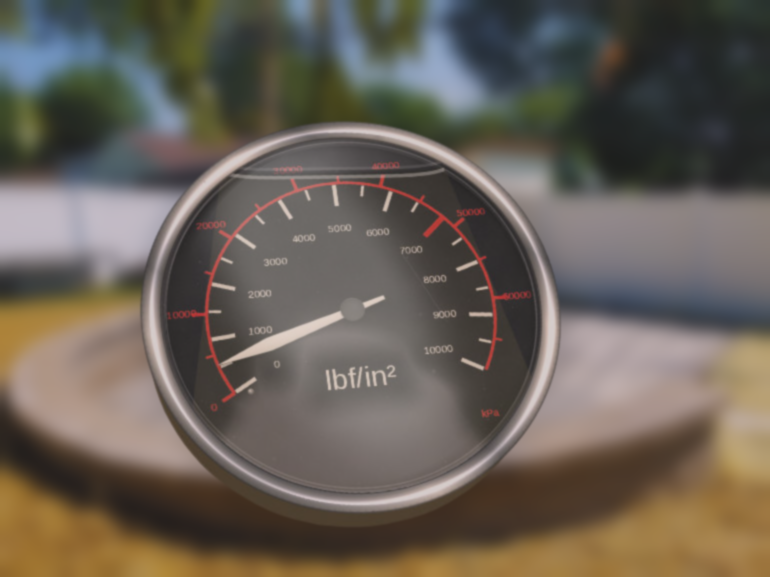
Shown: 500 psi
